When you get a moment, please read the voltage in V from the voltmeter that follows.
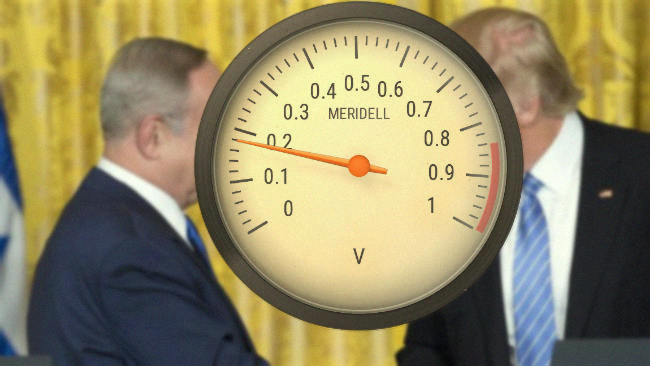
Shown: 0.18 V
